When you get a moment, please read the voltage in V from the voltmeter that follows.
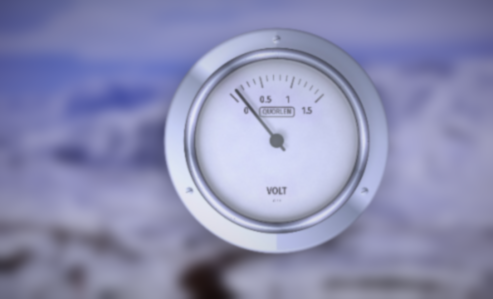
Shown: 0.1 V
